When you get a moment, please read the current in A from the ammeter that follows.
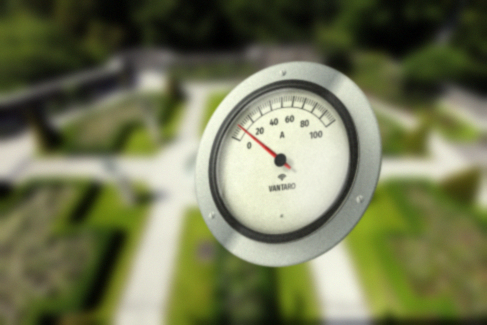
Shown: 10 A
